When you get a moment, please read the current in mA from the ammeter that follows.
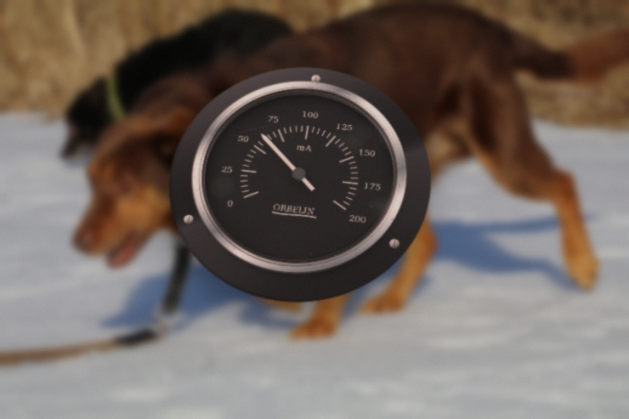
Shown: 60 mA
